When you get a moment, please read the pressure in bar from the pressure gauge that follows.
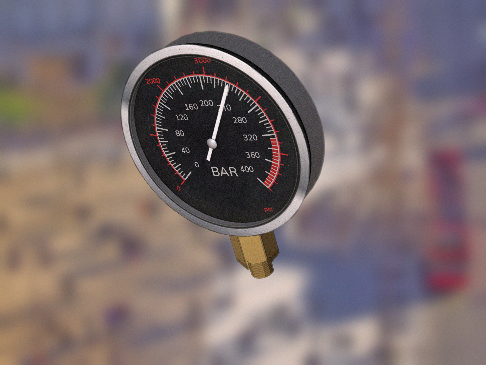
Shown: 240 bar
